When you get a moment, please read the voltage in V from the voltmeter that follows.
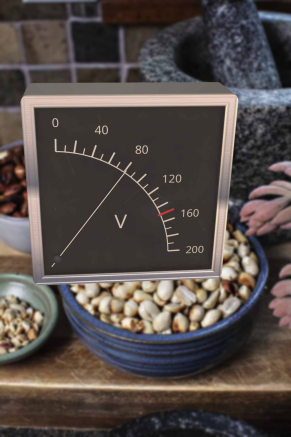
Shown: 80 V
